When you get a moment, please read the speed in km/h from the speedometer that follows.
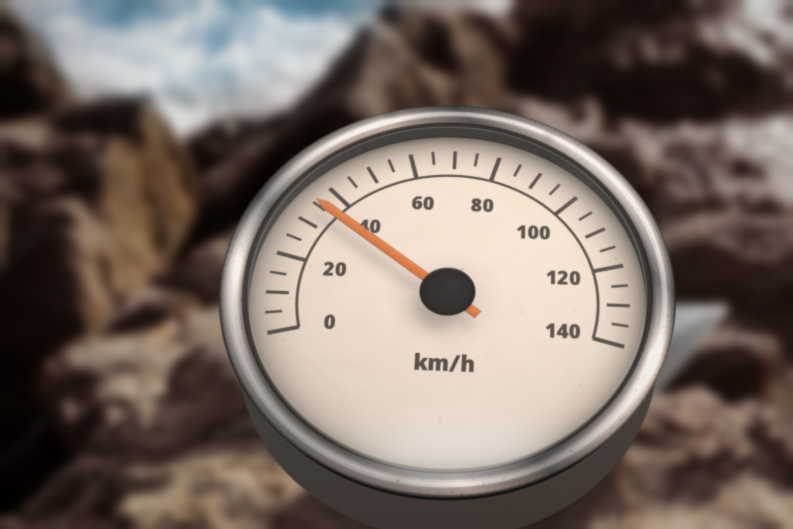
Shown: 35 km/h
